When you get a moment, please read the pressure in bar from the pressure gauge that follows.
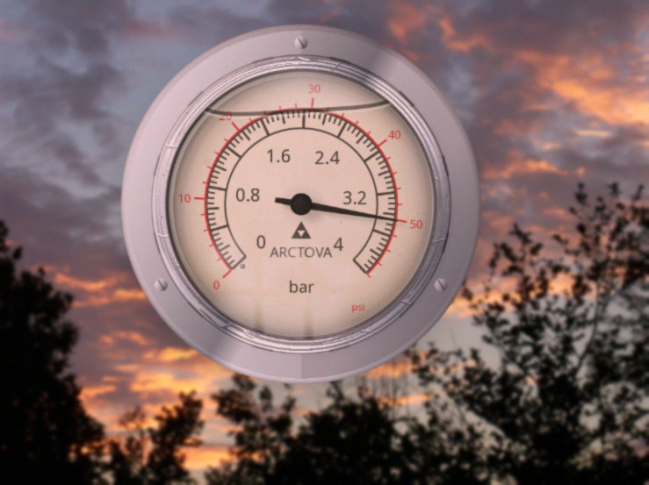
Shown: 3.45 bar
